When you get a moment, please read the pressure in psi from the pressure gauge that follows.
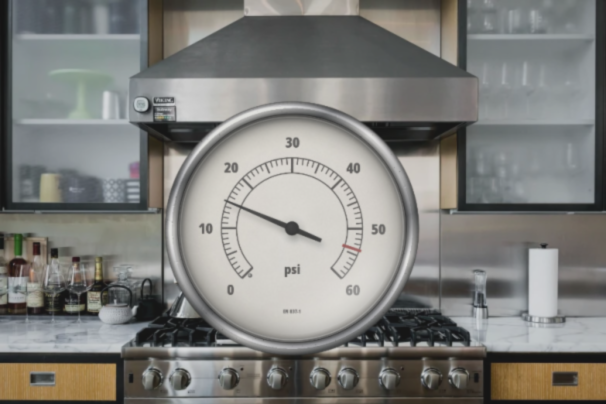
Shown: 15 psi
